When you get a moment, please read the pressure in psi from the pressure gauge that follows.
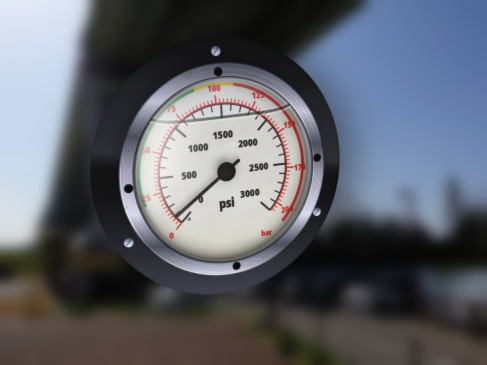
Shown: 100 psi
